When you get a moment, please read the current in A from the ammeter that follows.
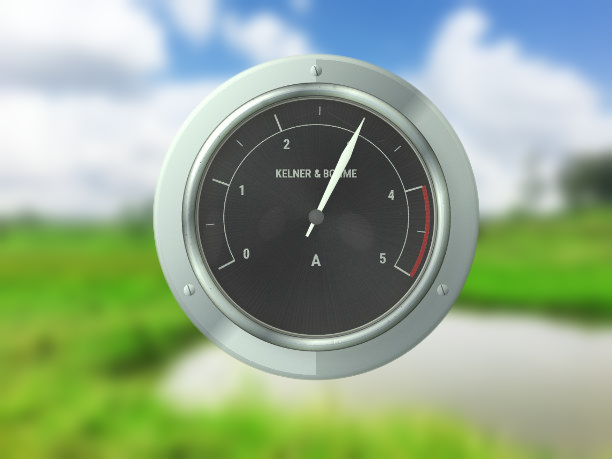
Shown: 3 A
